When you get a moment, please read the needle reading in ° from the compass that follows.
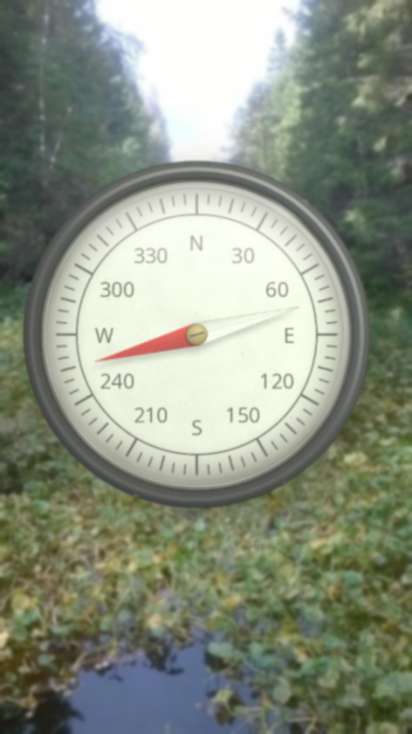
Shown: 255 °
